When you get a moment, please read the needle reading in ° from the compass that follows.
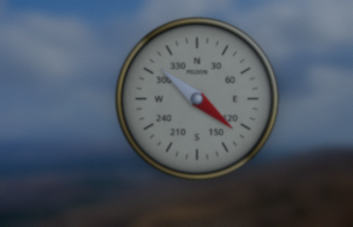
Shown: 130 °
